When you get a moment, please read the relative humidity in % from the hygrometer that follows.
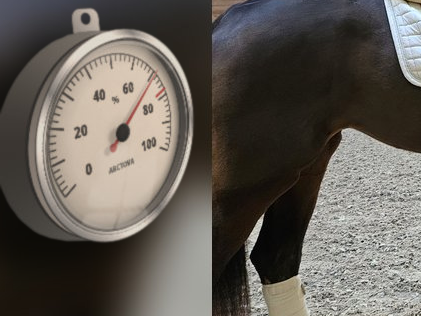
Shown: 70 %
